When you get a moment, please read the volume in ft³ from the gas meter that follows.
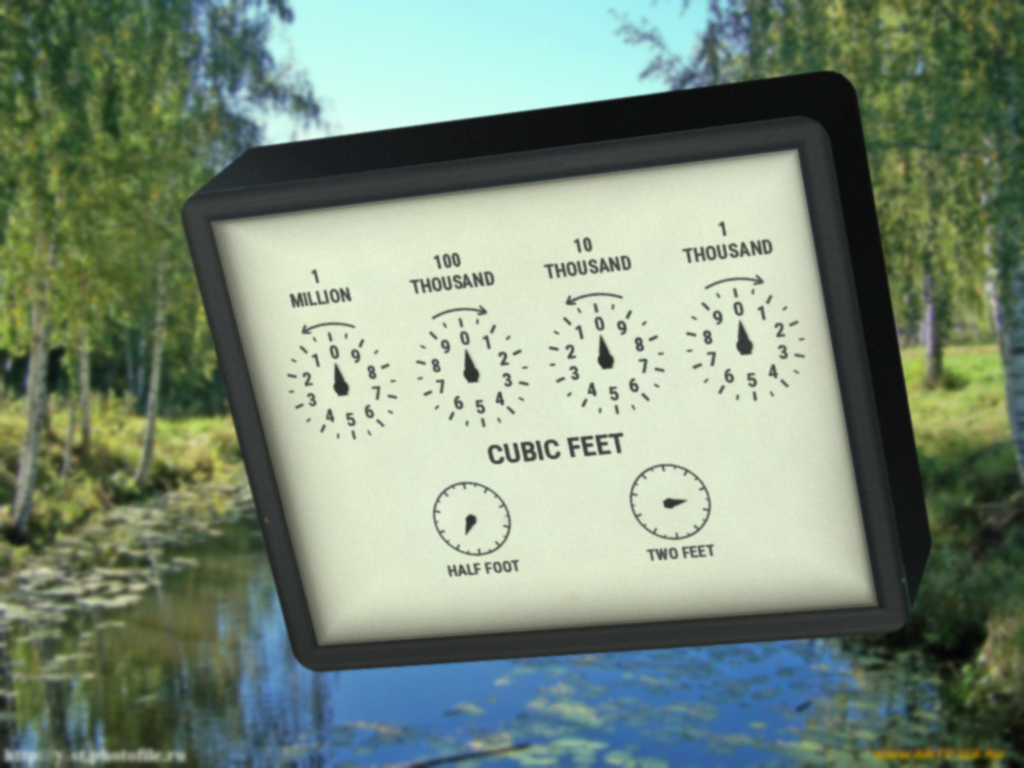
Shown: 0 ft³
